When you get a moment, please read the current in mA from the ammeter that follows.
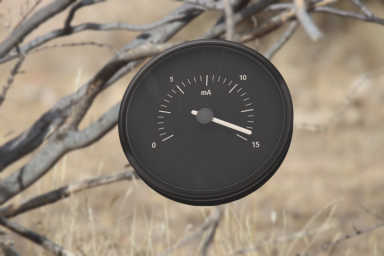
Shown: 14.5 mA
